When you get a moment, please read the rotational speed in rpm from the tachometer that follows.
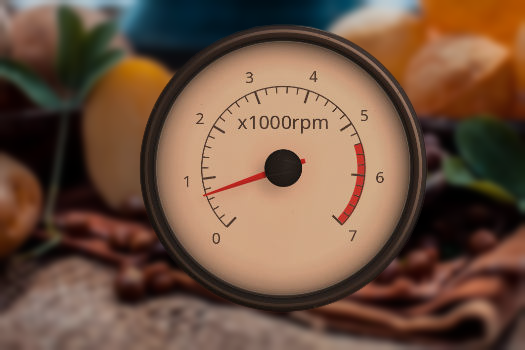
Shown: 700 rpm
